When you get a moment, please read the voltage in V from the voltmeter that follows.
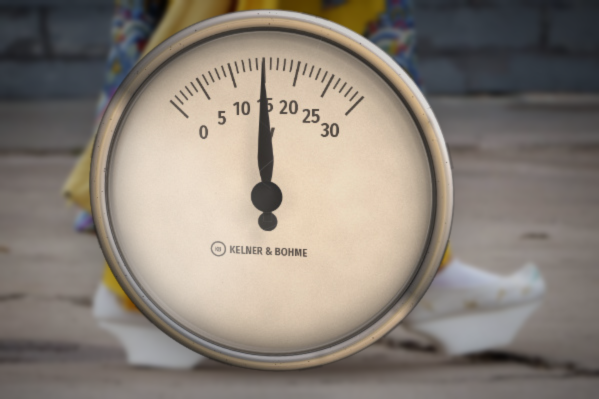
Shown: 15 V
